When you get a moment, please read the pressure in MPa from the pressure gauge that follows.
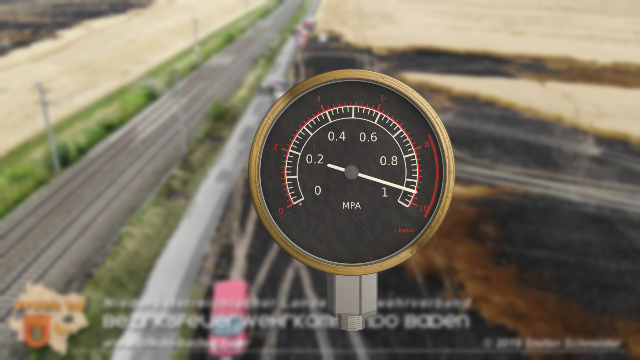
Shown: 0.94 MPa
